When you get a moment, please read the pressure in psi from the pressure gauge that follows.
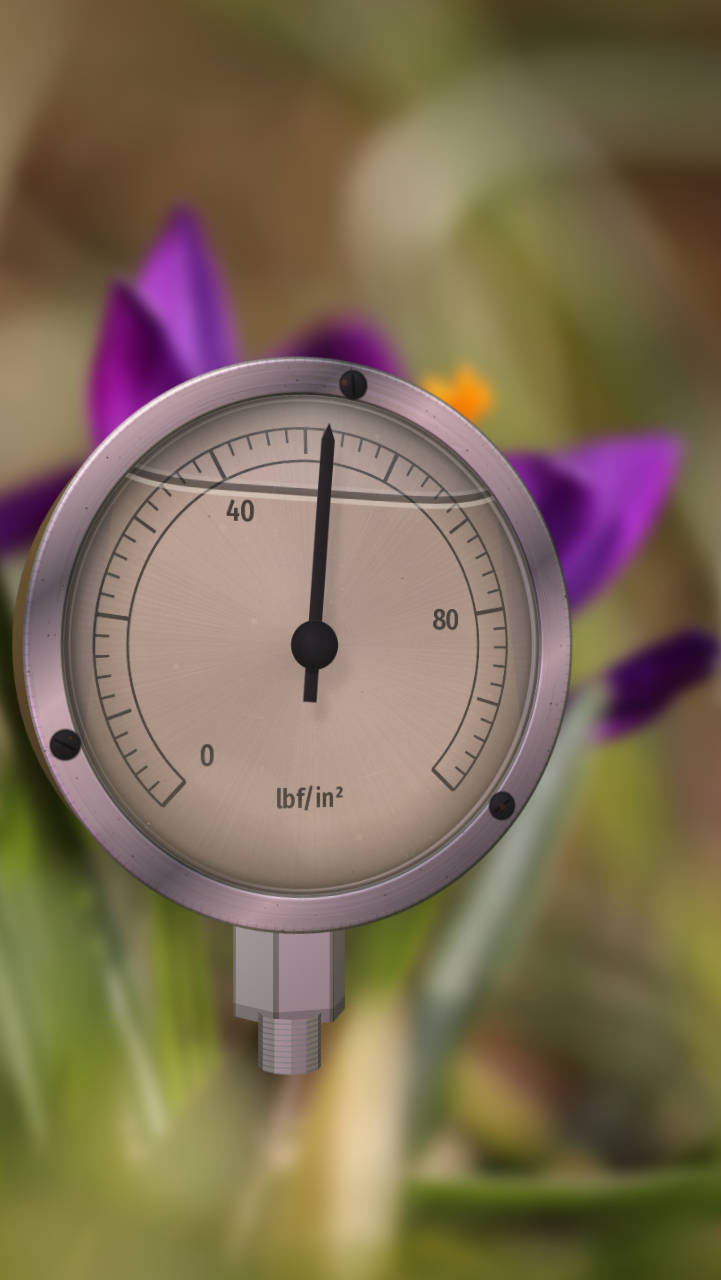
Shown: 52 psi
